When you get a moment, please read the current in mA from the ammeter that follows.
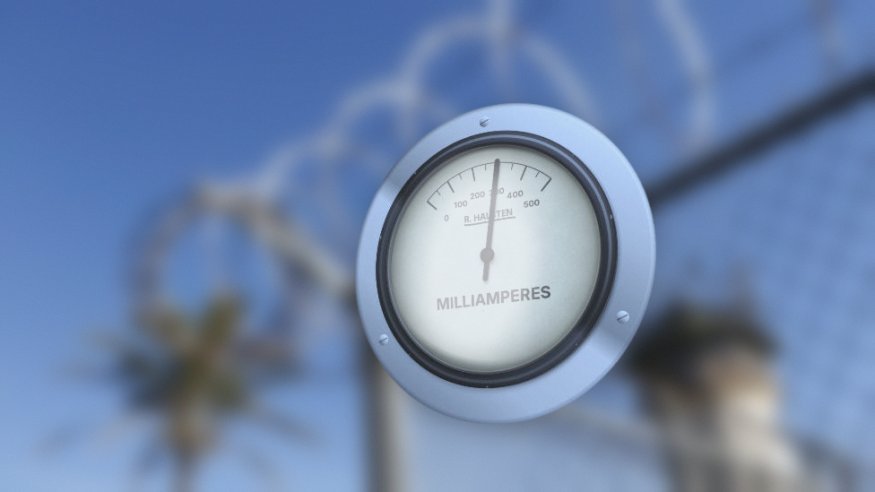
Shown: 300 mA
